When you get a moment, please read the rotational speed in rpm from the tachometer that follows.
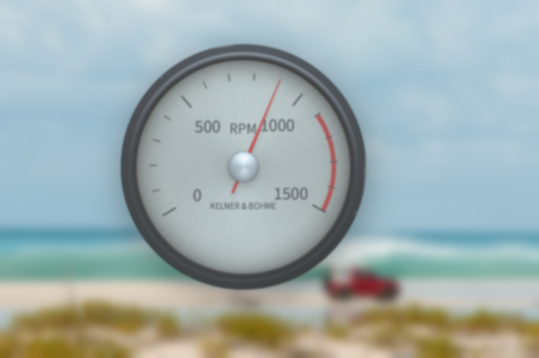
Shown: 900 rpm
